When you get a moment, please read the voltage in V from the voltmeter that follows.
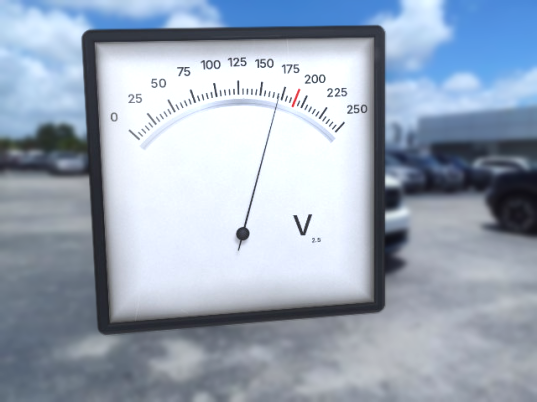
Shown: 170 V
